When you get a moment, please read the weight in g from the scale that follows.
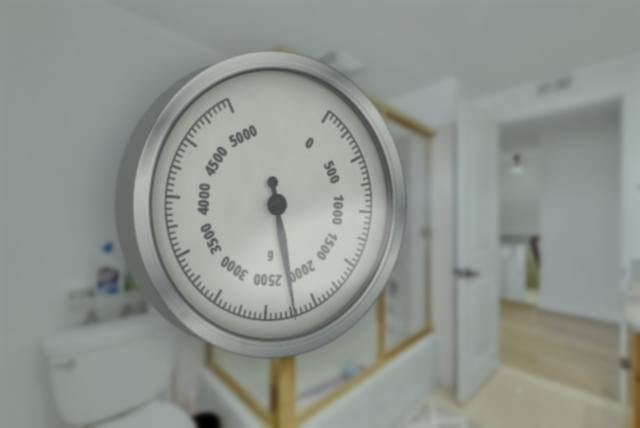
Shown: 2250 g
